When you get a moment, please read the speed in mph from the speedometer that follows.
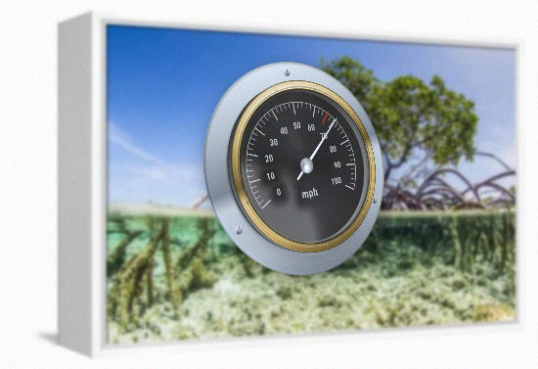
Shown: 70 mph
